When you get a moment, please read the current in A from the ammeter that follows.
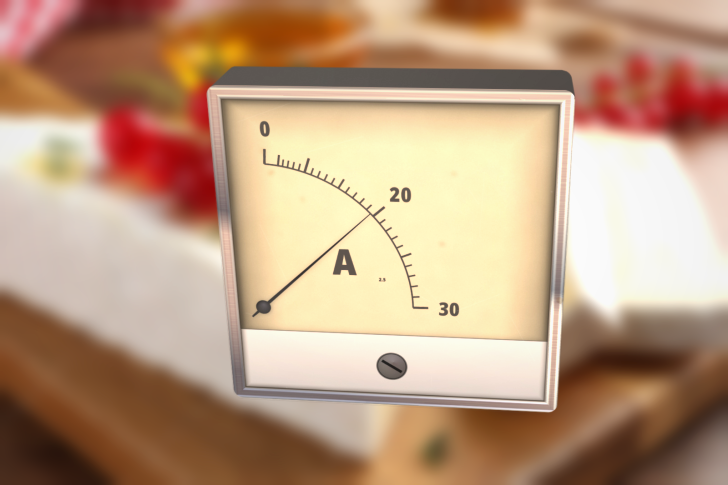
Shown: 19.5 A
